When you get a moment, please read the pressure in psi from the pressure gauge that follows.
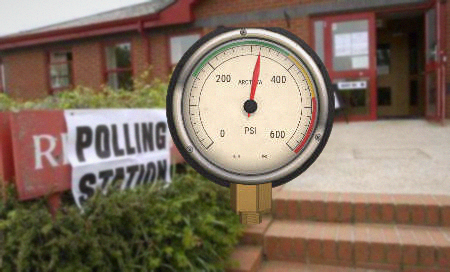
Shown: 320 psi
